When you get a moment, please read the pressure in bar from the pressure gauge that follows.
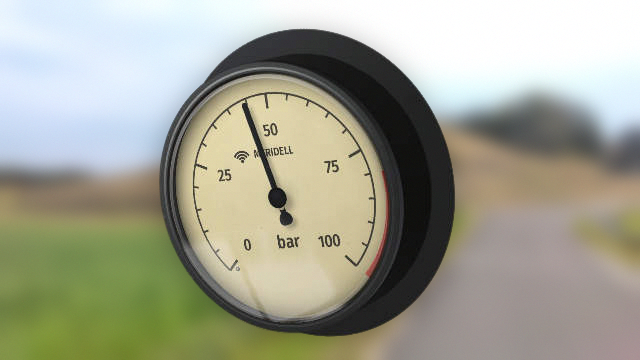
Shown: 45 bar
